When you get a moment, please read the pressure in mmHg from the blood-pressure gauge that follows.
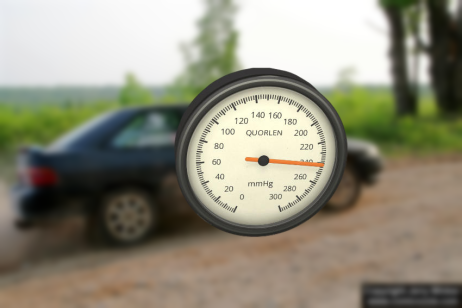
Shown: 240 mmHg
